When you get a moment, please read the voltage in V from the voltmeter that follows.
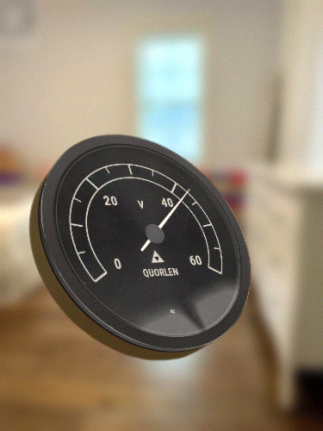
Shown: 42.5 V
